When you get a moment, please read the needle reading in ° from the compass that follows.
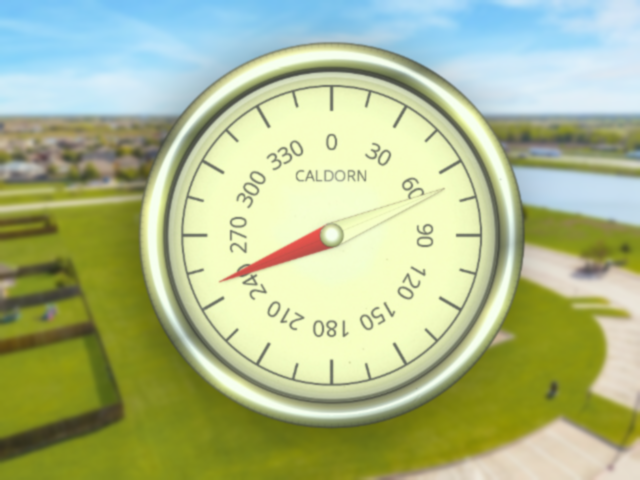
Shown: 247.5 °
